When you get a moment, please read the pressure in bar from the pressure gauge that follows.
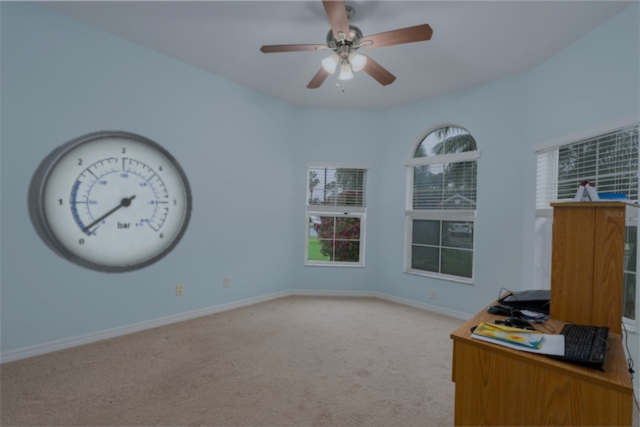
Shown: 0.2 bar
